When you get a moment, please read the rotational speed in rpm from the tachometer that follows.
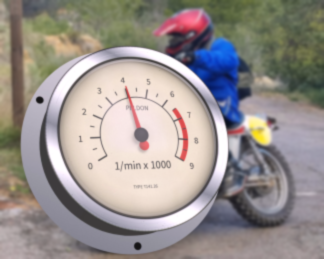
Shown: 4000 rpm
